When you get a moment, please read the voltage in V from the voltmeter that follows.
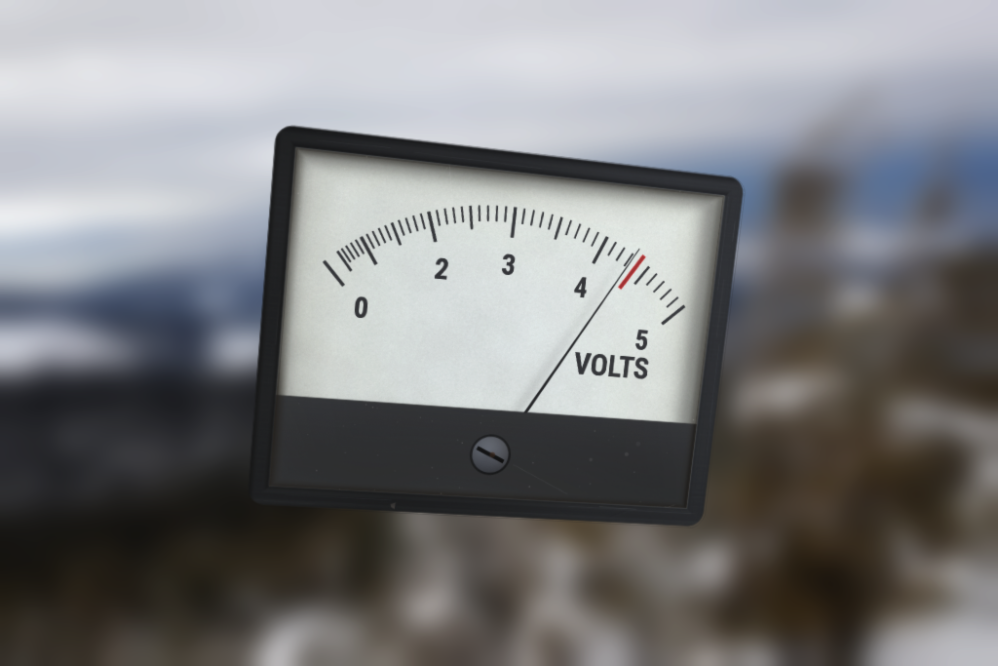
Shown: 4.3 V
